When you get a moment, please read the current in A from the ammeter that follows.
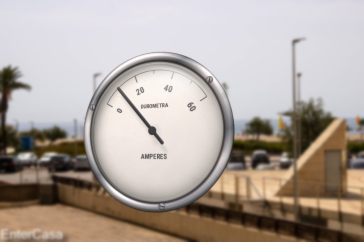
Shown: 10 A
